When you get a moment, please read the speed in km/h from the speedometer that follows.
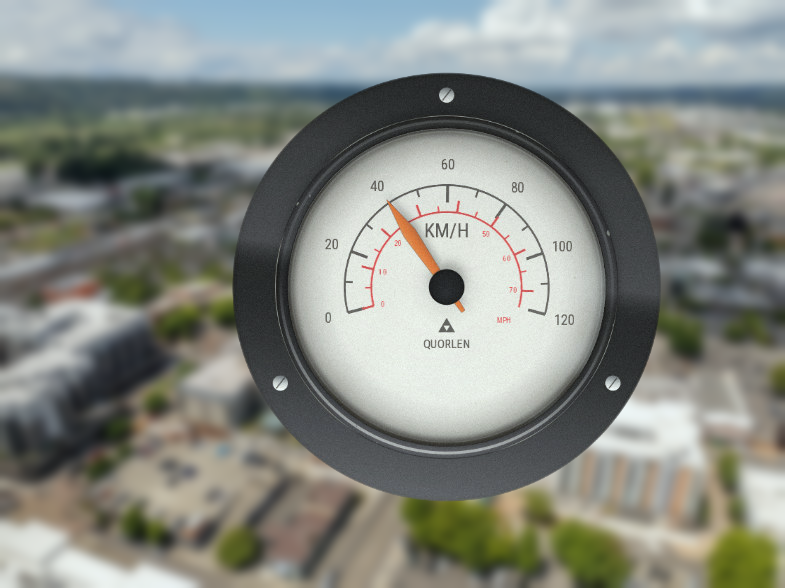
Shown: 40 km/h
